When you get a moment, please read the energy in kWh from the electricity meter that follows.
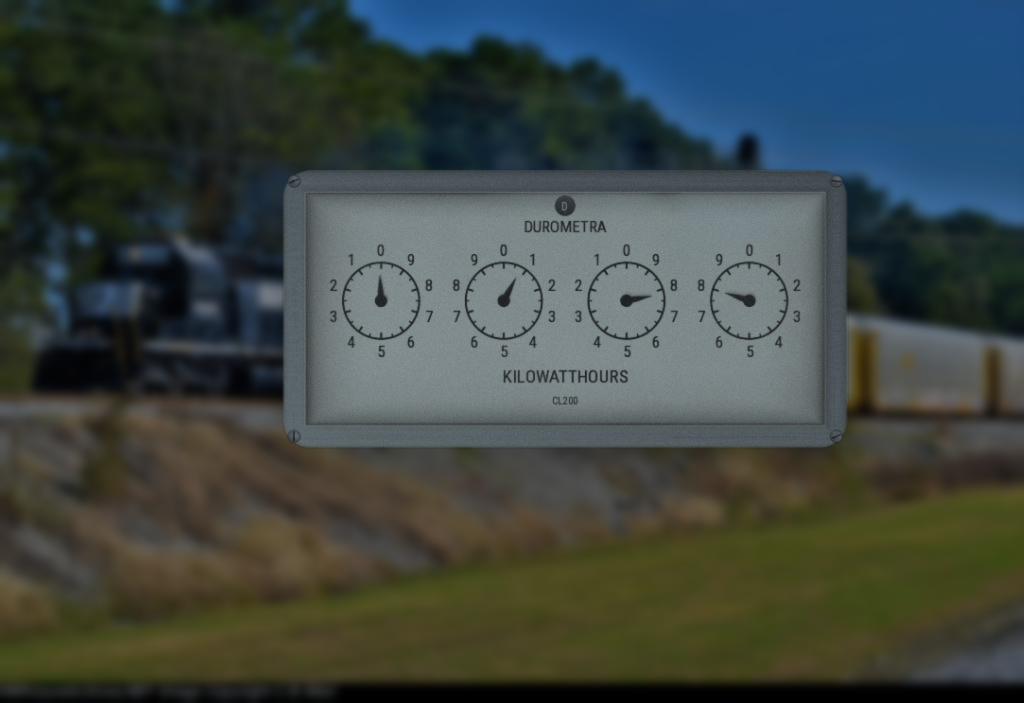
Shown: 78 kWh
